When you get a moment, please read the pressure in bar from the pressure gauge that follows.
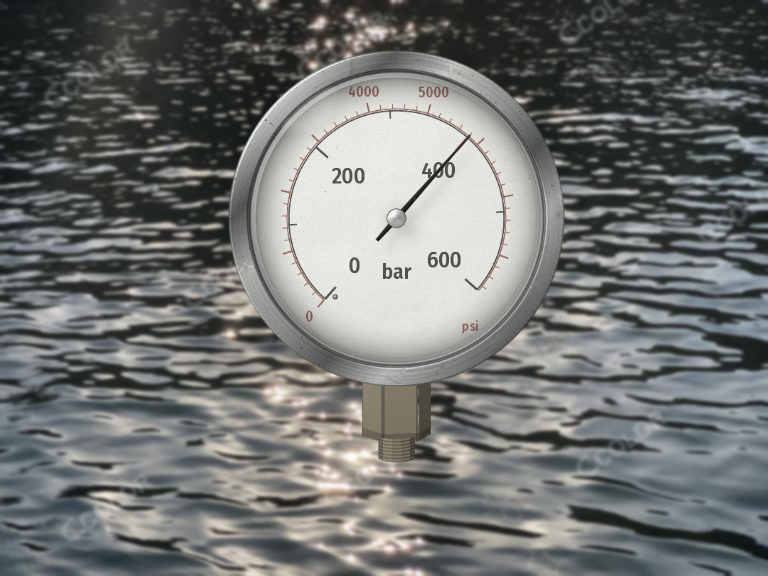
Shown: 400 bar
